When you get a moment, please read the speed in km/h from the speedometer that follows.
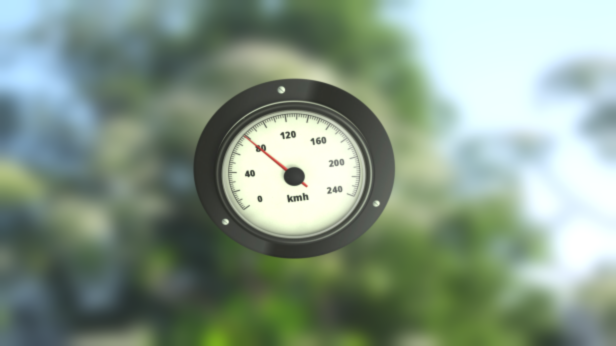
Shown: 80 km/h
